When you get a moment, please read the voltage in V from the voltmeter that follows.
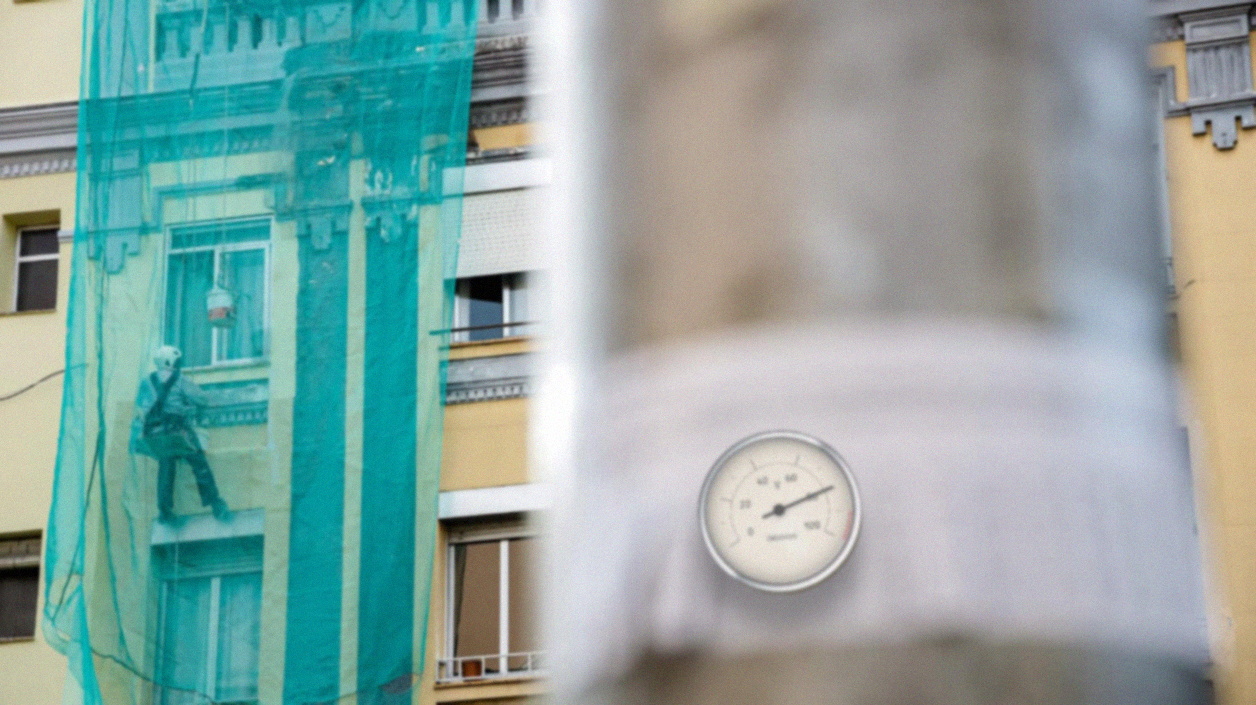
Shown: 80 V
